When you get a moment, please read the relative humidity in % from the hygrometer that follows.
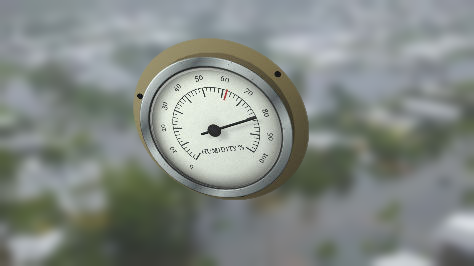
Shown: 80 %
